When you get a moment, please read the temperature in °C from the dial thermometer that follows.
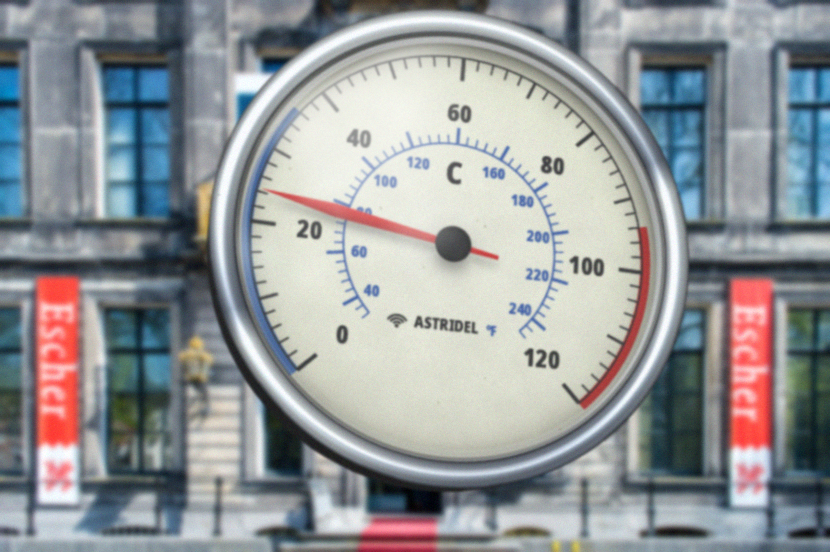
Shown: 24 °C
